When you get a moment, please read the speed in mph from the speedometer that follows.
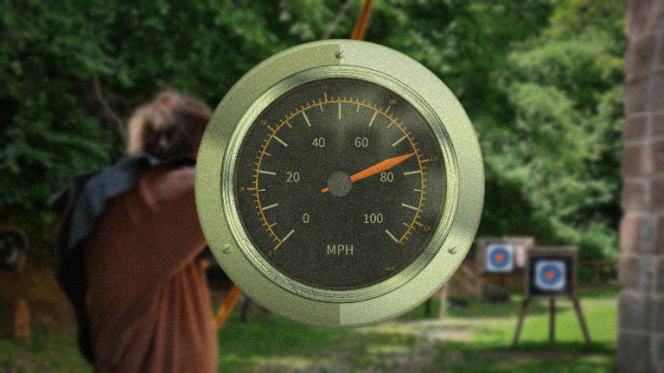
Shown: 75 mph
